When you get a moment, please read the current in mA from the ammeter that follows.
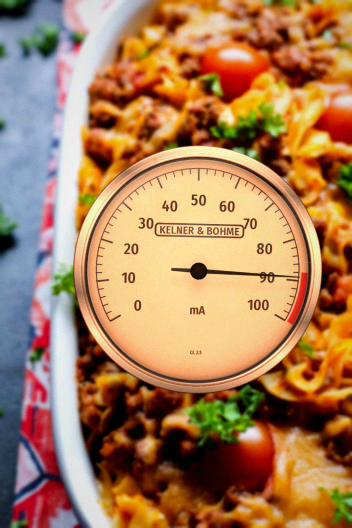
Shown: 89 mA
